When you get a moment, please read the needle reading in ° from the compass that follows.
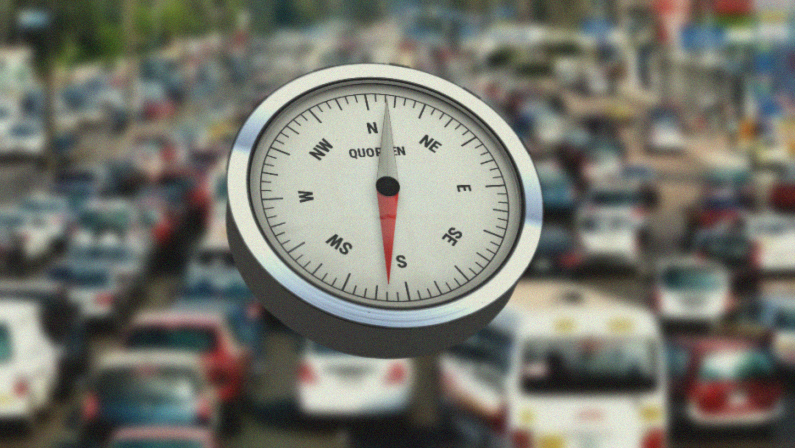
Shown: 190 °
